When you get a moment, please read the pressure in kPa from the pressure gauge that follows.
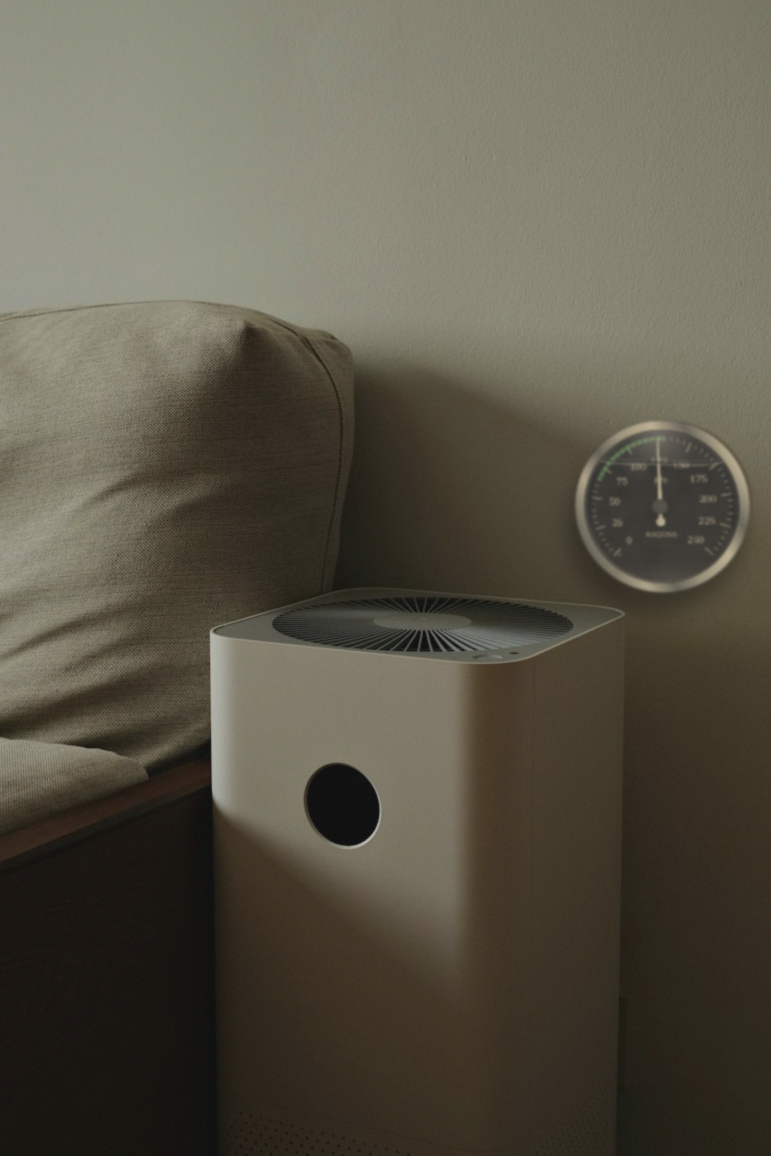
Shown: 125 kPa
